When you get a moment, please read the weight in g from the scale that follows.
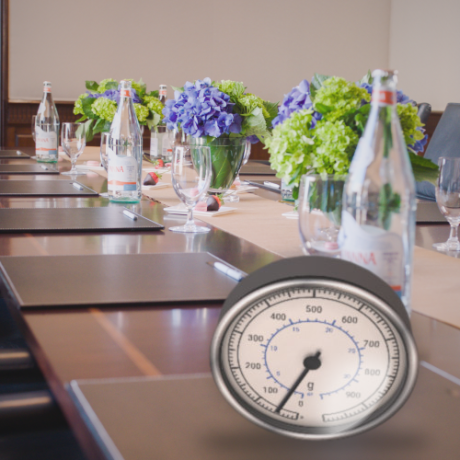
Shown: 50 g
